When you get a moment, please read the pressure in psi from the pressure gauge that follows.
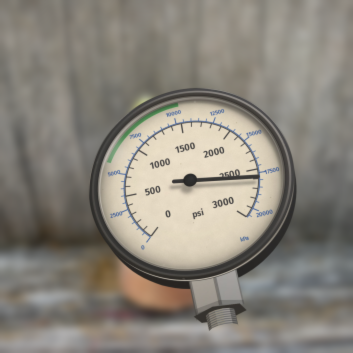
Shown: 2600 psi
